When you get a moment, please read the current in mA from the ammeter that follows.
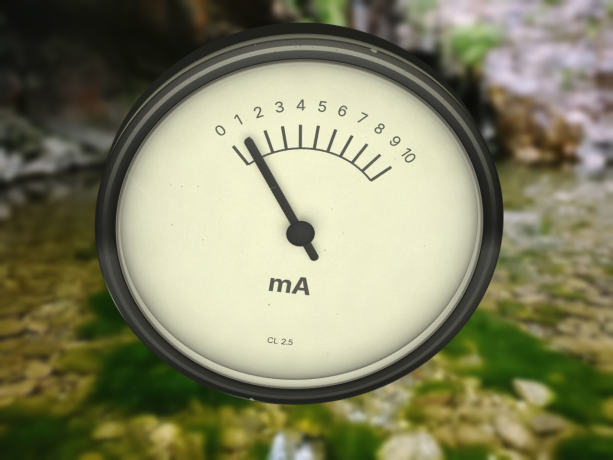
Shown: 1 mA
